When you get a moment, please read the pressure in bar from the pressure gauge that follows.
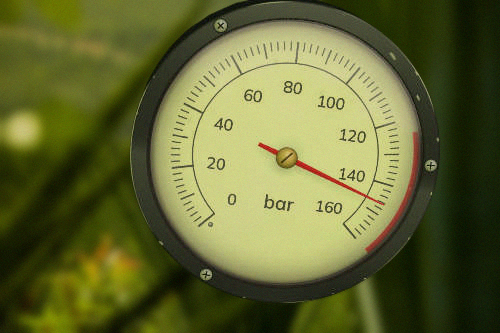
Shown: 146 bar
